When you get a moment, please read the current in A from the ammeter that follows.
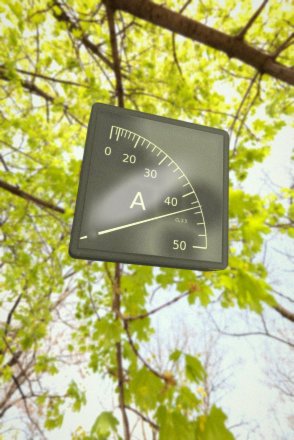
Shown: 43 A
